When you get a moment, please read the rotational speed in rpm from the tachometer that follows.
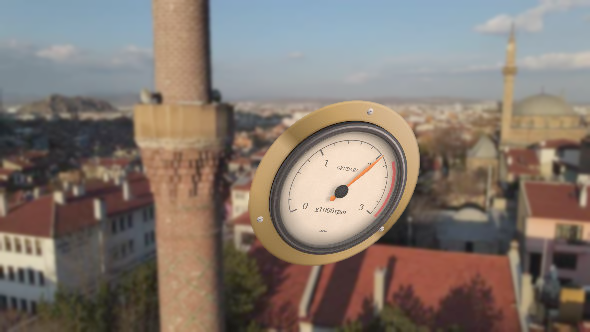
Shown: 2000 rpm
